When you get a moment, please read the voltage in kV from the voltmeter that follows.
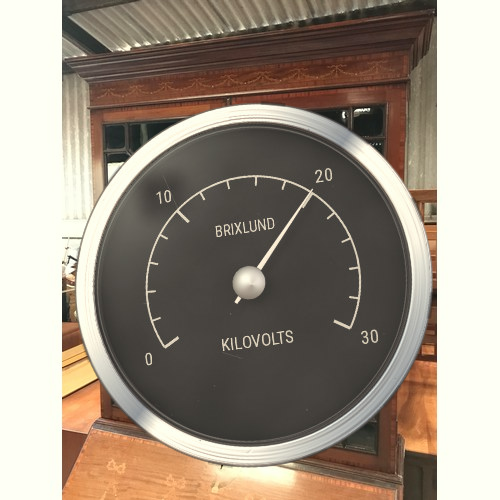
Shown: 20 kV
